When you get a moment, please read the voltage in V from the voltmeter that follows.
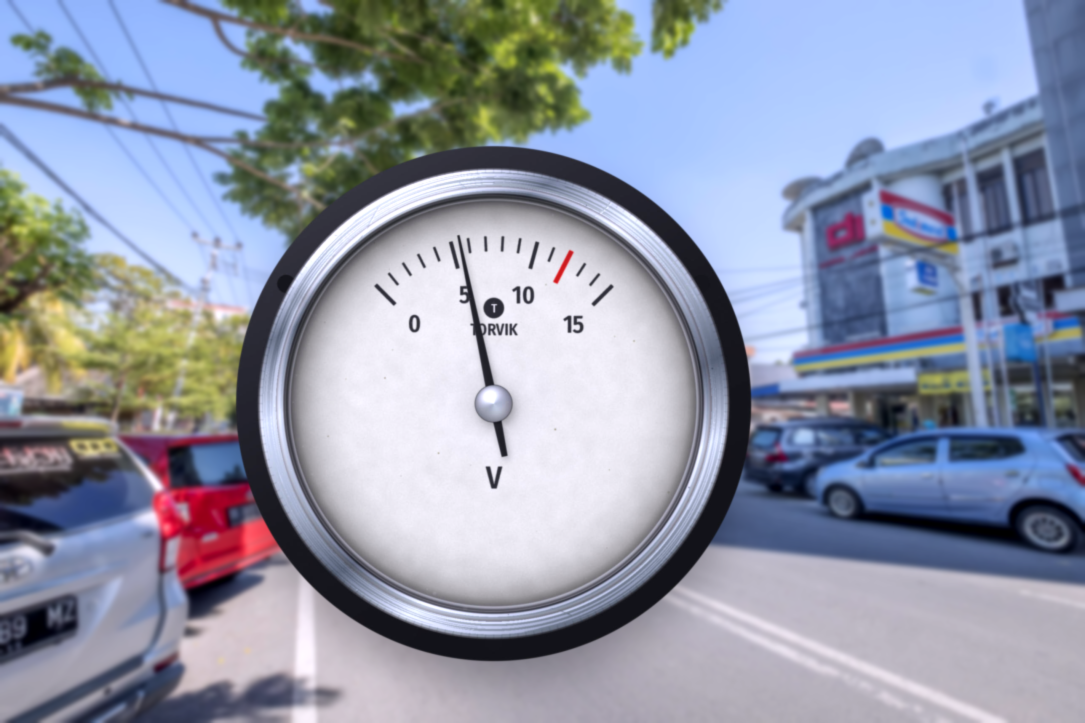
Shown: 5.5 V
